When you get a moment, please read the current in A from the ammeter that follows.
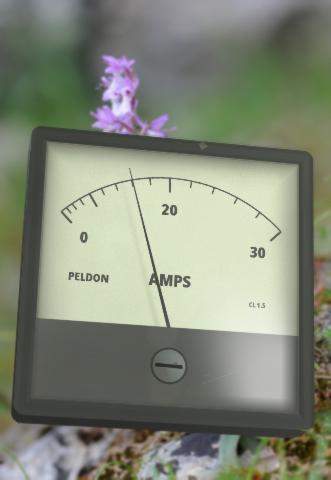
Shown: 16 A
